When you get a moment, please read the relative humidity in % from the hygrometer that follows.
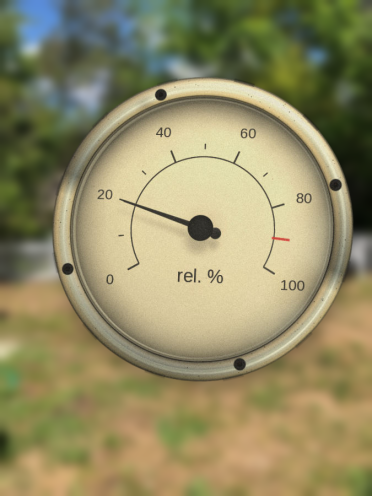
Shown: 20 %
